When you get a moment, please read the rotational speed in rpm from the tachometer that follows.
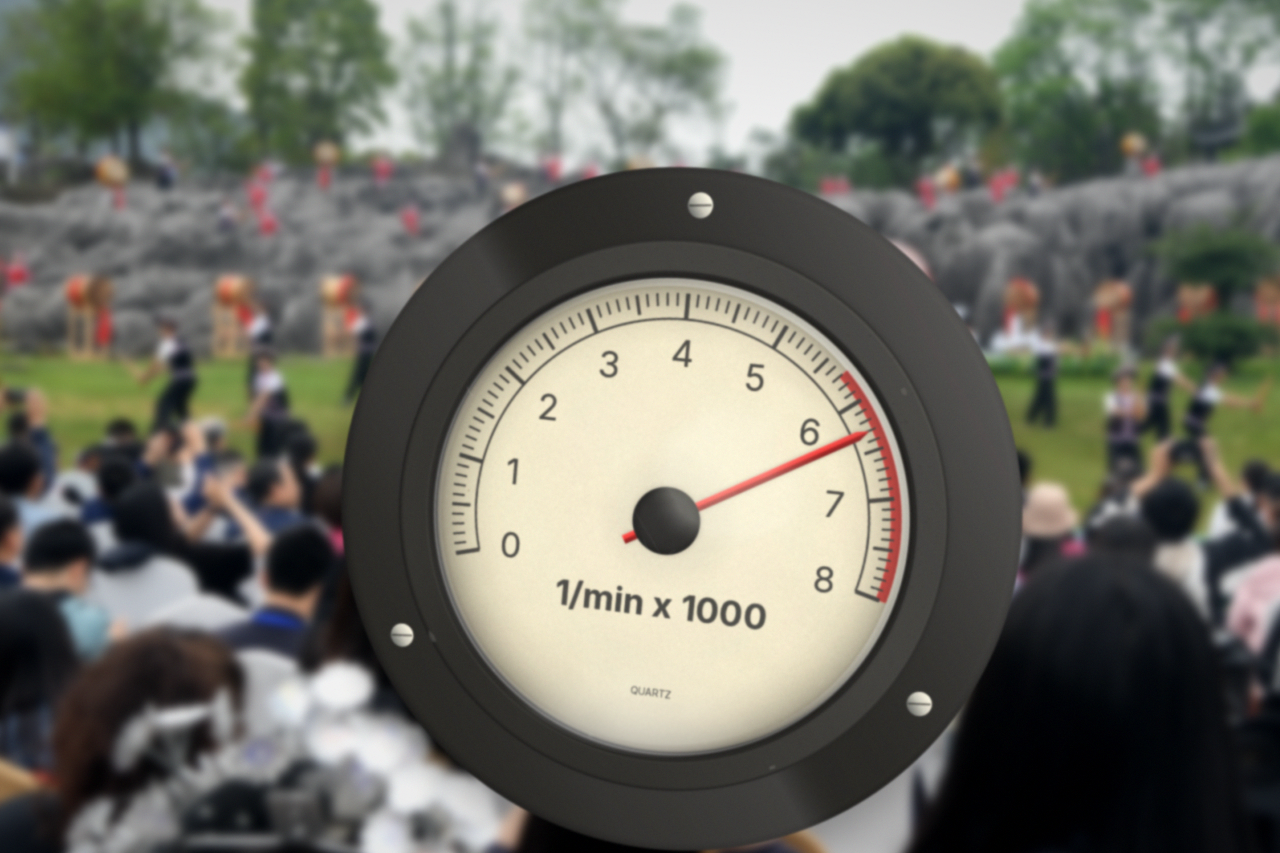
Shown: 6300 rpm
